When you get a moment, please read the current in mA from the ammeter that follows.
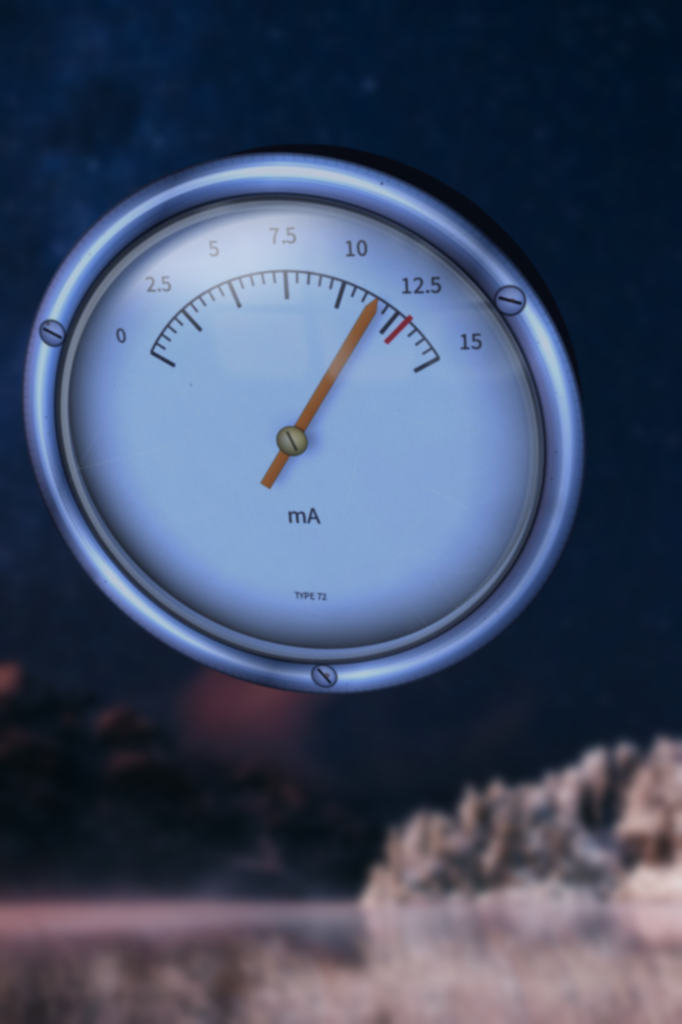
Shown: 11.5 mA
